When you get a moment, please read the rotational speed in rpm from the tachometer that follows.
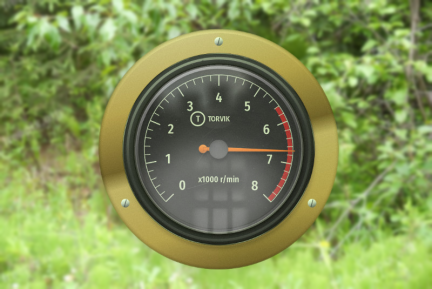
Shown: 6700 rpm
